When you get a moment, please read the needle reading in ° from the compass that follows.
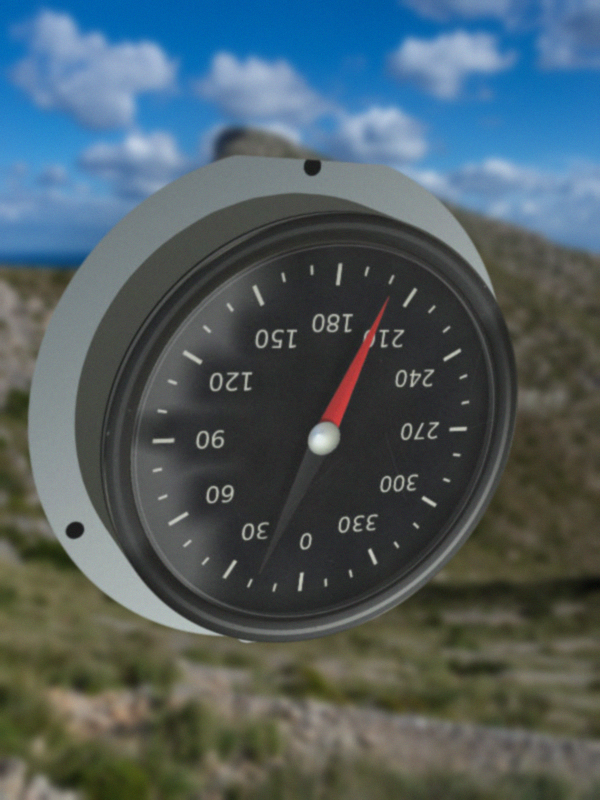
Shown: 200 °
